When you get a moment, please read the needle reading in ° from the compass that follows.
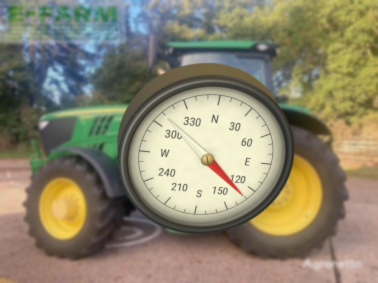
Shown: 130 °
